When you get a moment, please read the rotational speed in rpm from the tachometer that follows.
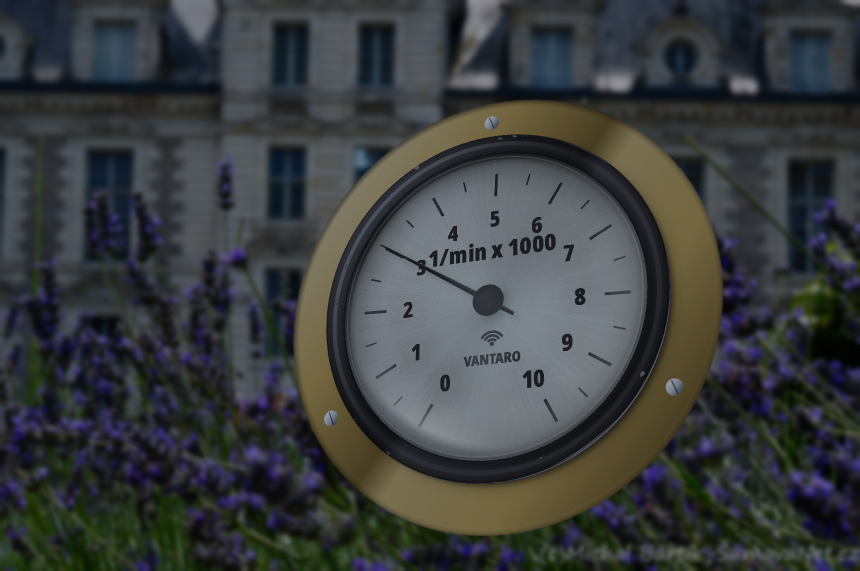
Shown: 3000 rpm
